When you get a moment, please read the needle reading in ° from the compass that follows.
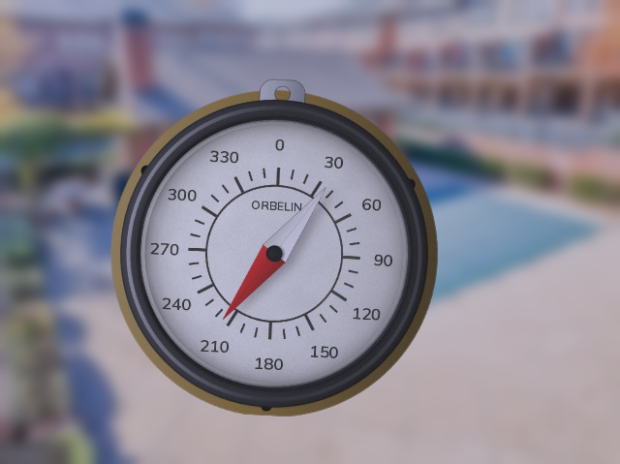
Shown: 215 °
